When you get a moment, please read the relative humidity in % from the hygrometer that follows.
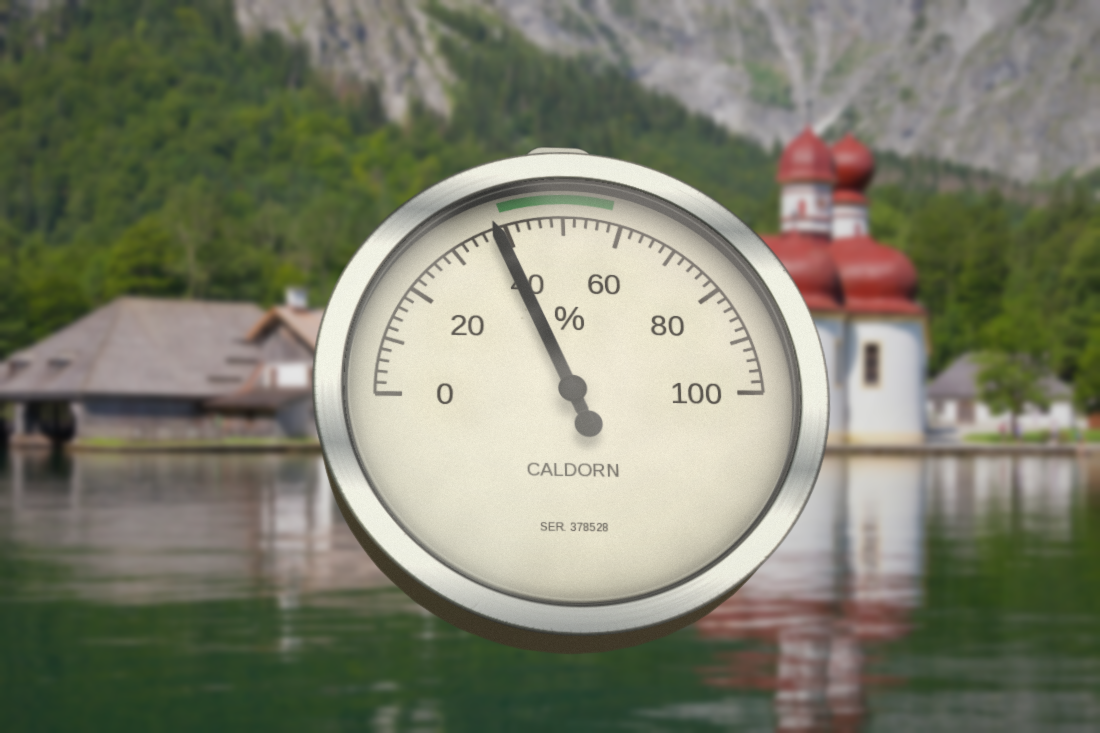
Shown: 38 %
